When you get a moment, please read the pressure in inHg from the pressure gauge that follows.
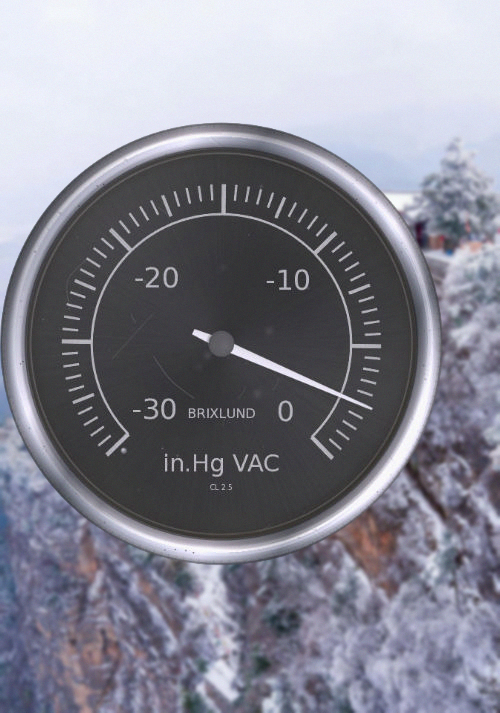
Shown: -2.5 inHg
